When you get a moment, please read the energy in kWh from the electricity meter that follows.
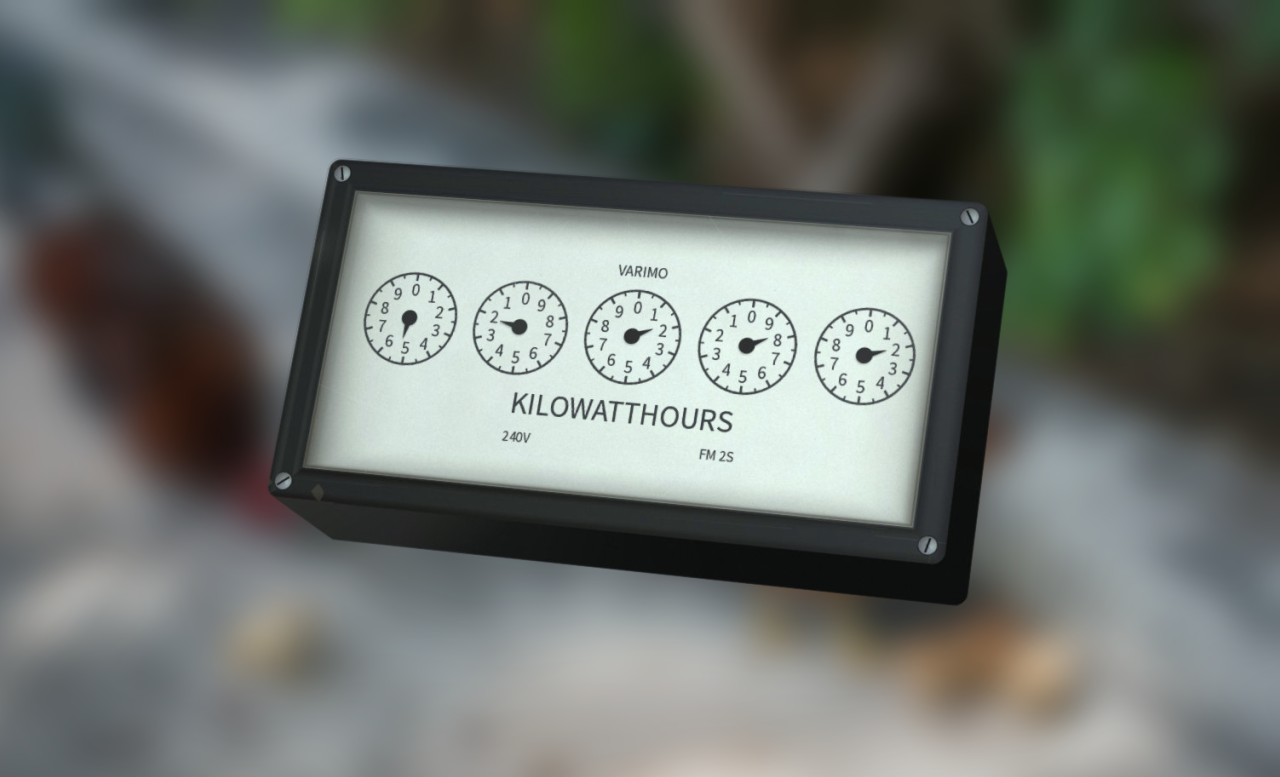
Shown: 52182 kWh
